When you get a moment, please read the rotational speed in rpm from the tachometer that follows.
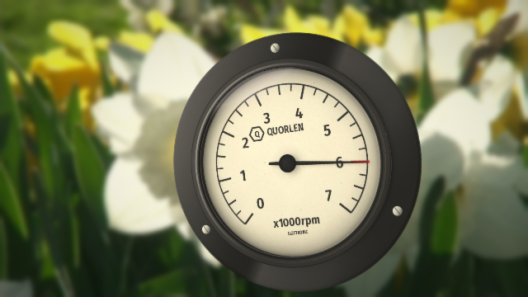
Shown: 6000 rpm
